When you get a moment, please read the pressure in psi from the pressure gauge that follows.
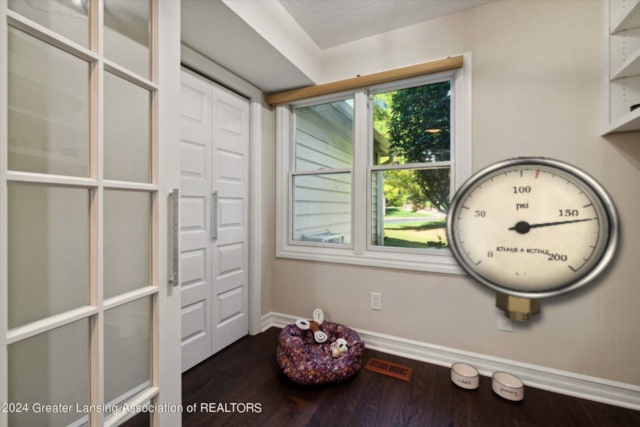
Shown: 160 psi
